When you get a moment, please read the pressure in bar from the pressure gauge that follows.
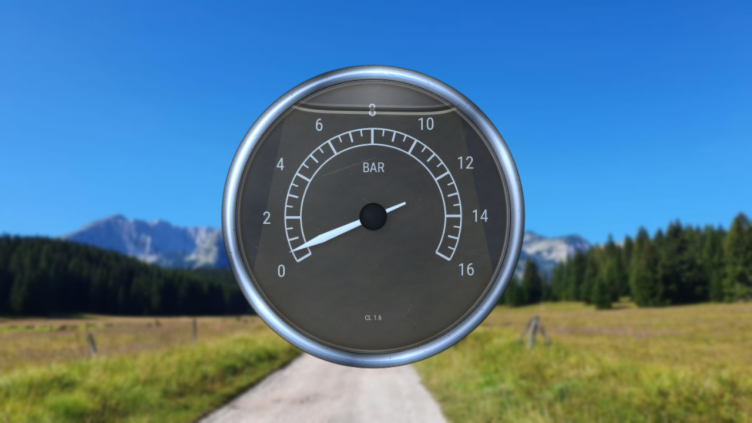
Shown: 0.5 bar
